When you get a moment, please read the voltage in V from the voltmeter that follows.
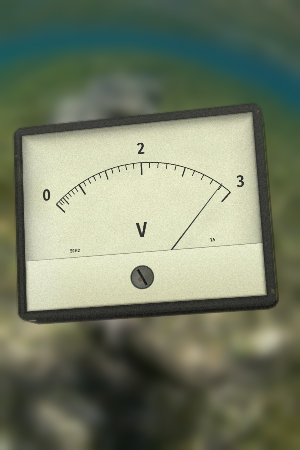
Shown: 2.9 V
